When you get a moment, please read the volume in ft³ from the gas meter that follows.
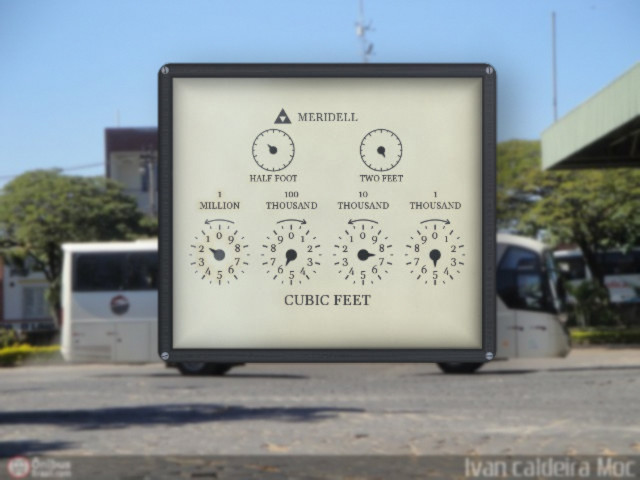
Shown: 157500 ft³
